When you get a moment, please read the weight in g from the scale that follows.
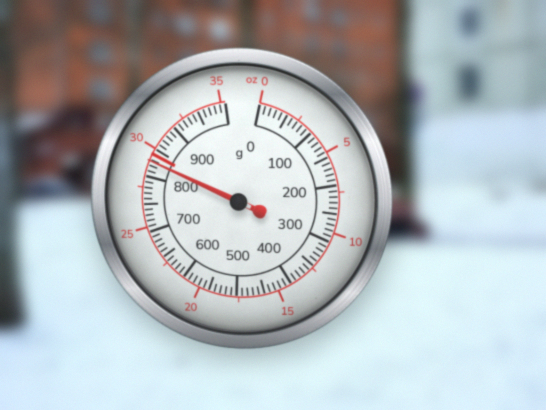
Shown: 830 g
